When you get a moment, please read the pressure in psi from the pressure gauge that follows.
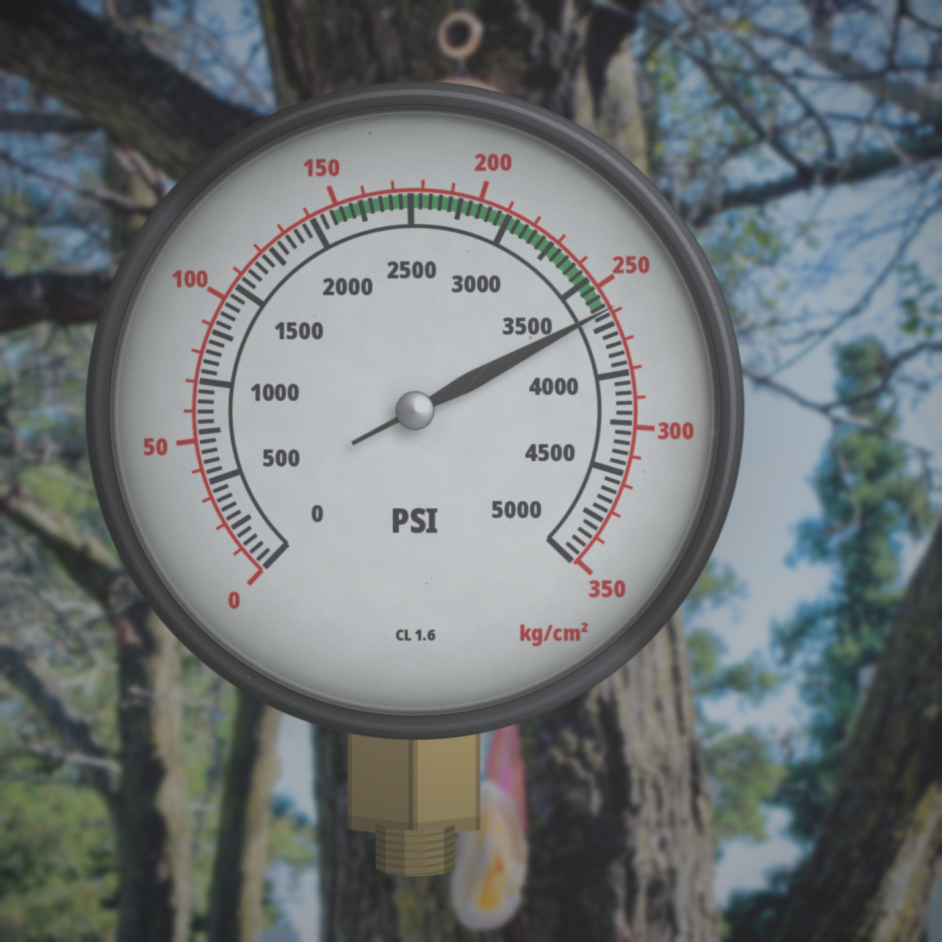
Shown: 3675 psi
